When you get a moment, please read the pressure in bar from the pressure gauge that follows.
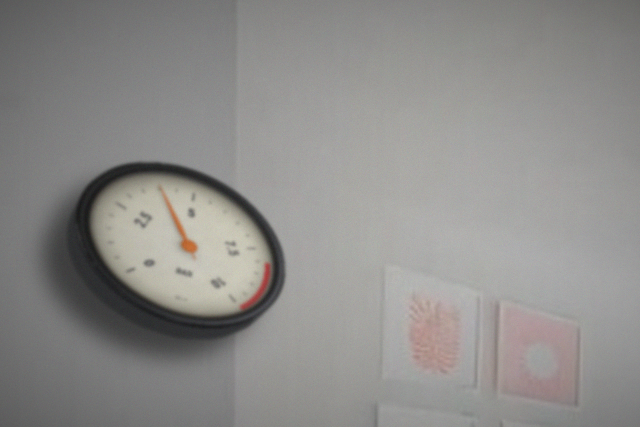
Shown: 4 bar
